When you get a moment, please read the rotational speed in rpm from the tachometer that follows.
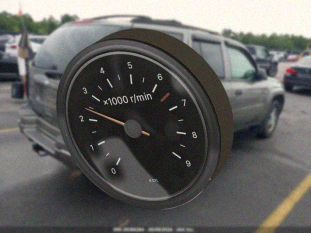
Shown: 2500 rpm
